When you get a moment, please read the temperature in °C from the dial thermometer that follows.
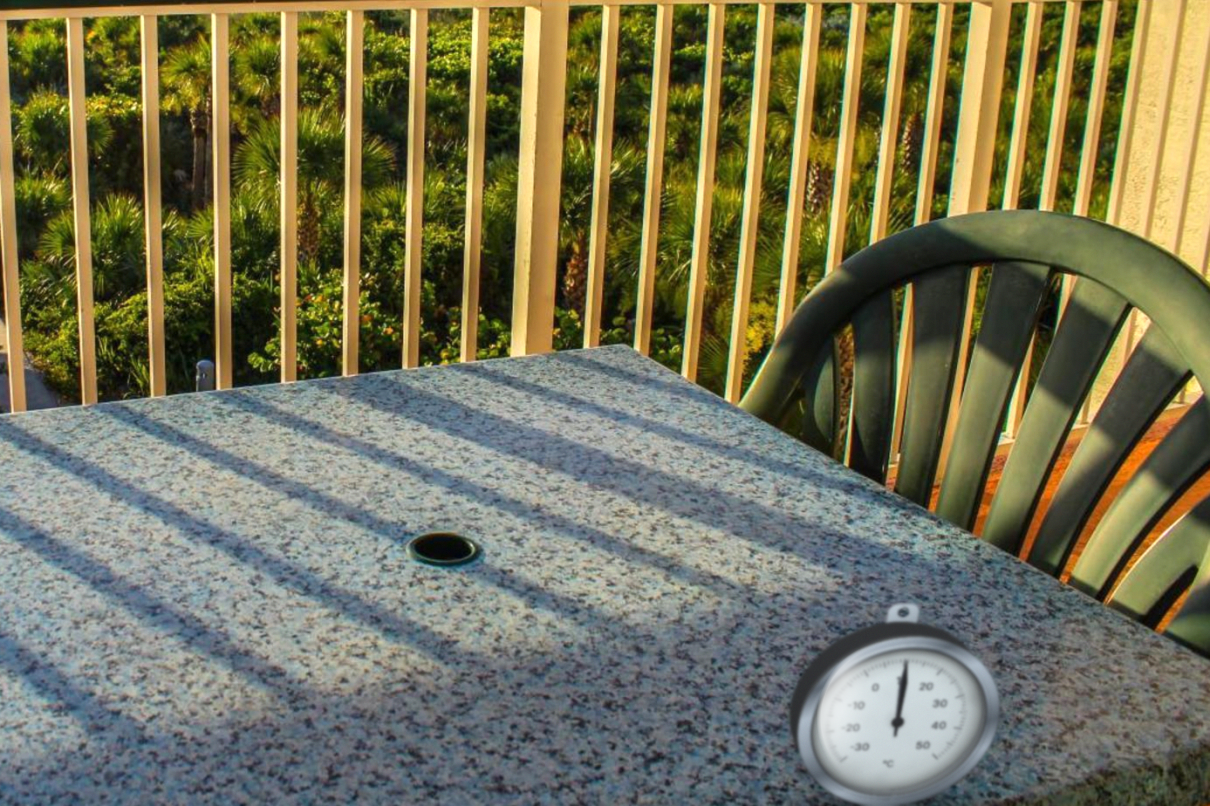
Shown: 10 °C
